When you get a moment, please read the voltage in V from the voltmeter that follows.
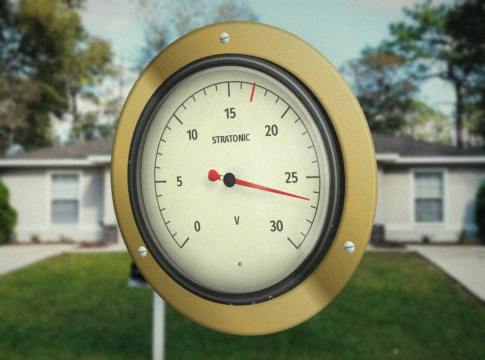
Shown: 26.5 V
